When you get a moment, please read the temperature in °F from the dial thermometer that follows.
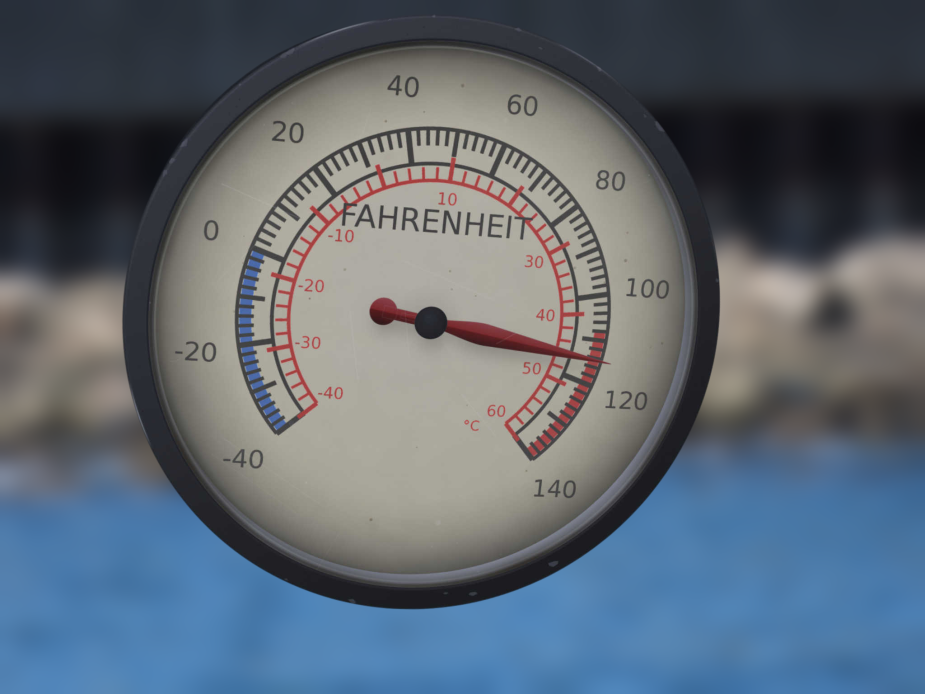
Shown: 114 °F
